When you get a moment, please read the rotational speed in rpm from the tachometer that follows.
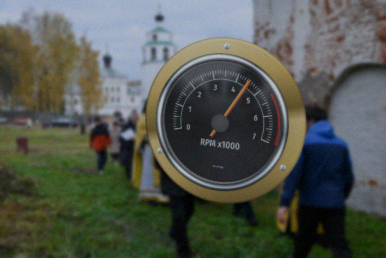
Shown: 4500 rpm
